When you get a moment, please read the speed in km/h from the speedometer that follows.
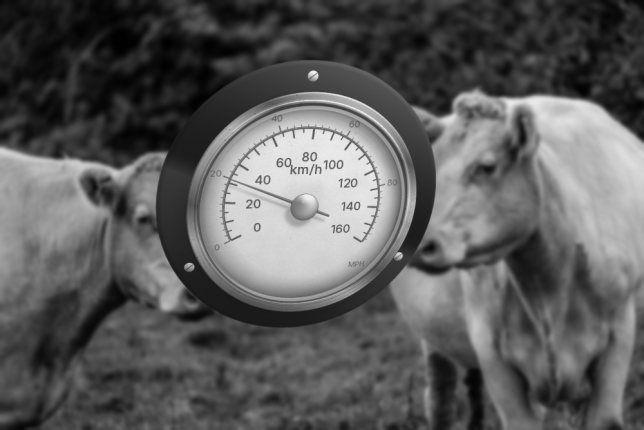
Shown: 32.5 km/h
